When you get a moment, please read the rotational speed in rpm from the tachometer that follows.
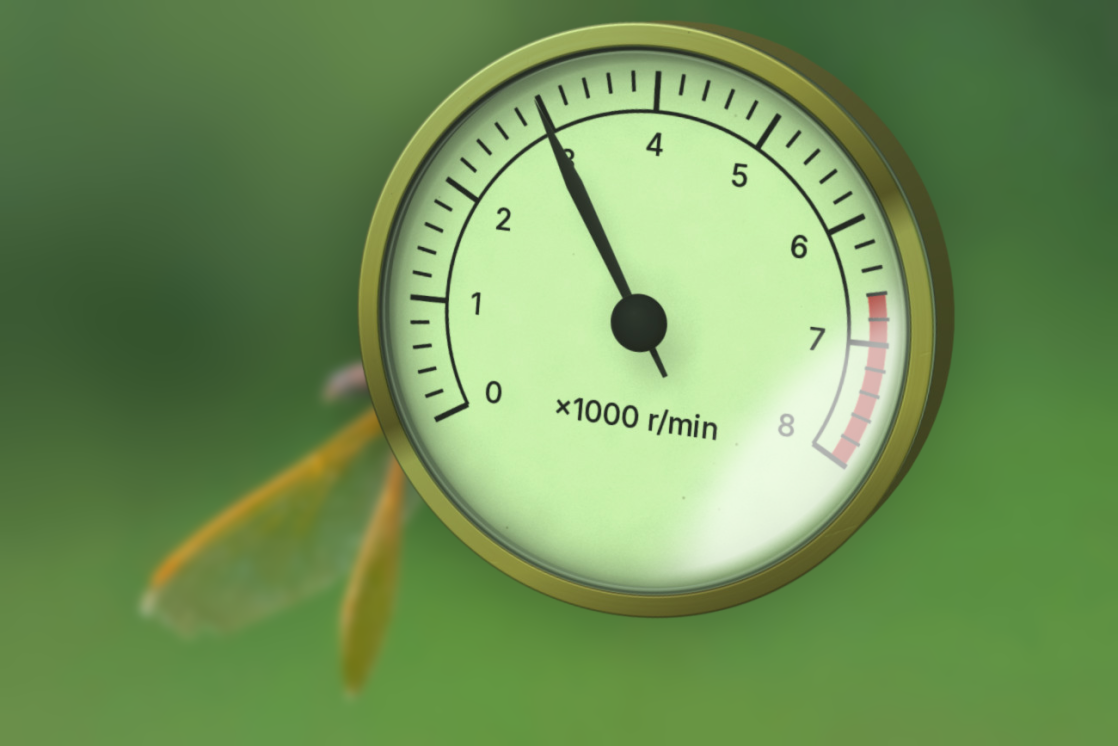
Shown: 3000 rpm
